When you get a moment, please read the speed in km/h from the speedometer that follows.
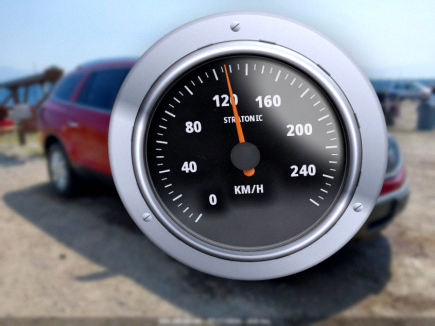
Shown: 127.5 km/h
